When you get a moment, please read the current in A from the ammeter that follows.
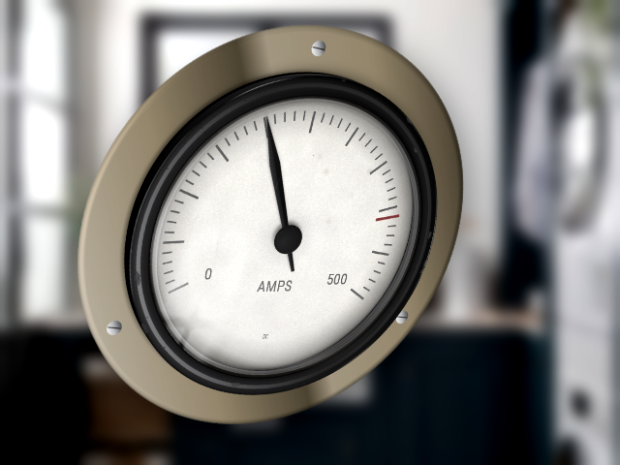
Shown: 200 A
